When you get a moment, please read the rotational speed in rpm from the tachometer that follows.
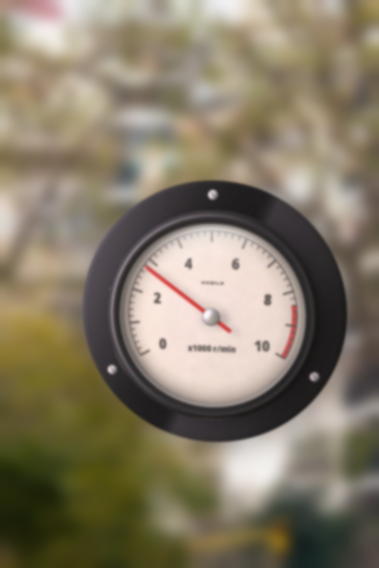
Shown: 2800 rpm
